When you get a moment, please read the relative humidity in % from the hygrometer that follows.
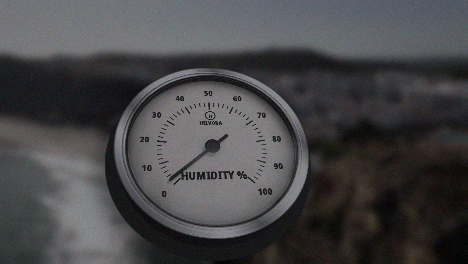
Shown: 2 %
